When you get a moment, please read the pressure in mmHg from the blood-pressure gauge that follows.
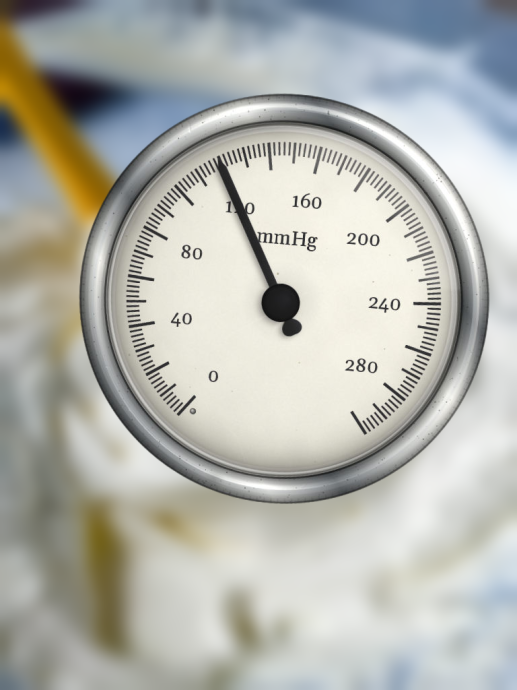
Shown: 120 mmHg
